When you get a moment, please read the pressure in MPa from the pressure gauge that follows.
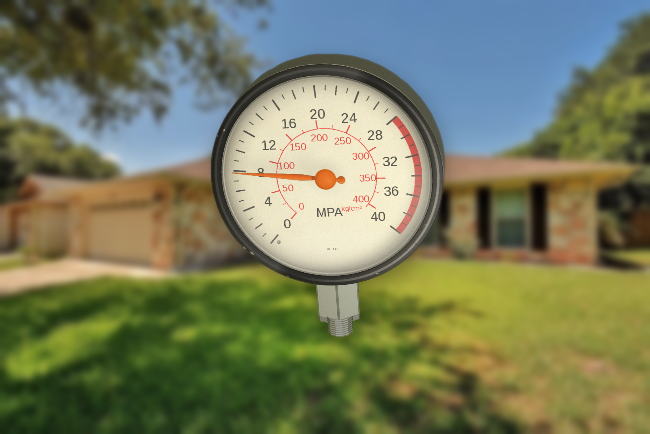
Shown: 8 MPa
